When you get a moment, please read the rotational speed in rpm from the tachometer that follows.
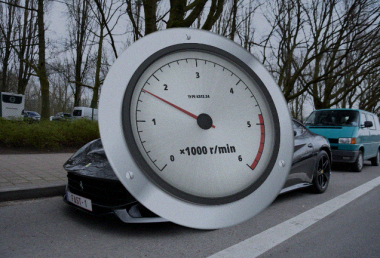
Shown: 1600 rpm
